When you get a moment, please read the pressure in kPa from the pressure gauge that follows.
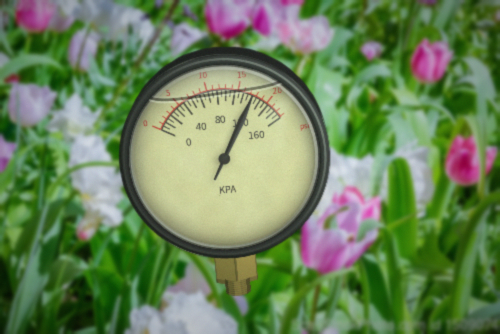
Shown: 120 kPa
